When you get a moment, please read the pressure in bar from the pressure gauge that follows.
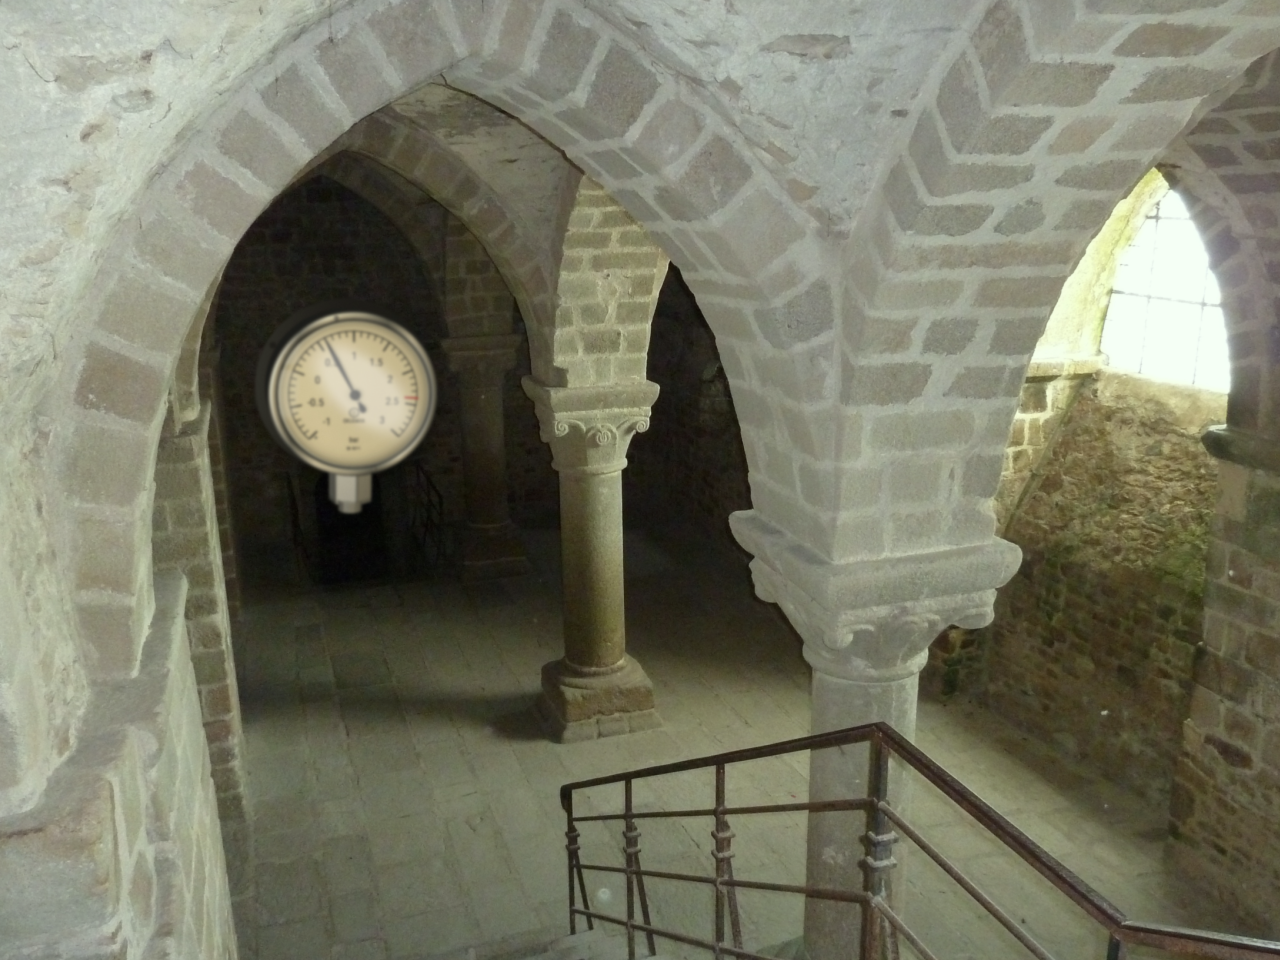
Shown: 0.6 bar
